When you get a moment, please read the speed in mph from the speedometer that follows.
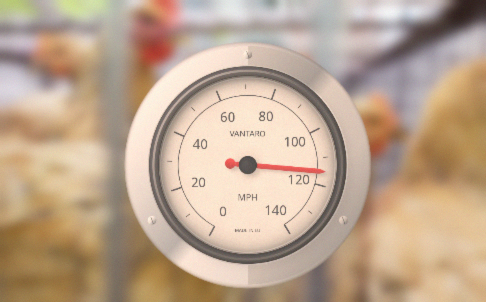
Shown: 115 mph
